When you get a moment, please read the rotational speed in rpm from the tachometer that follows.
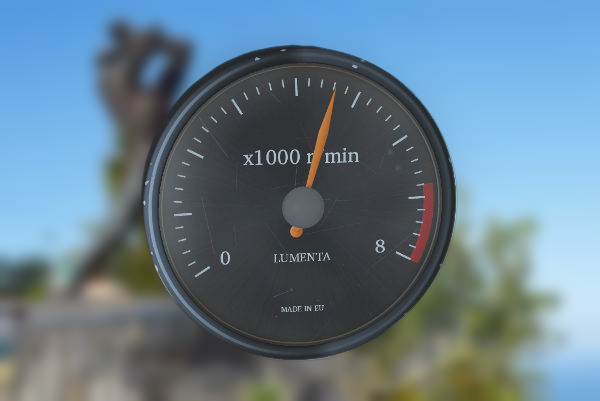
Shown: 4600 rpm
